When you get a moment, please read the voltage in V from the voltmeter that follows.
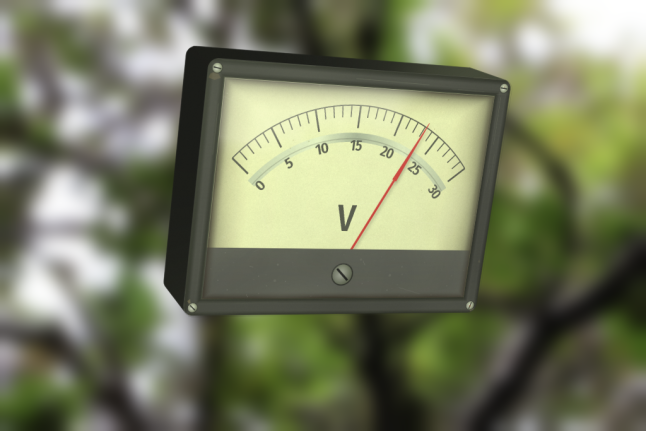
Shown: 23 V
